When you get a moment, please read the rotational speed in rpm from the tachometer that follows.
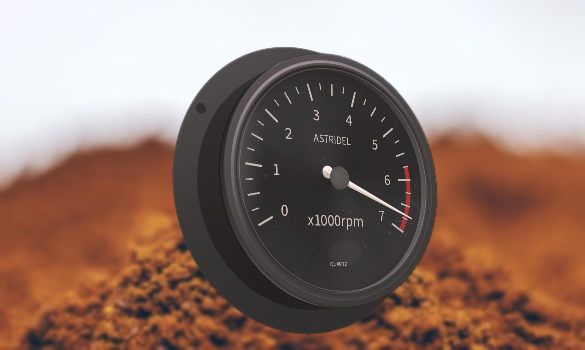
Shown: 6750 rpm
